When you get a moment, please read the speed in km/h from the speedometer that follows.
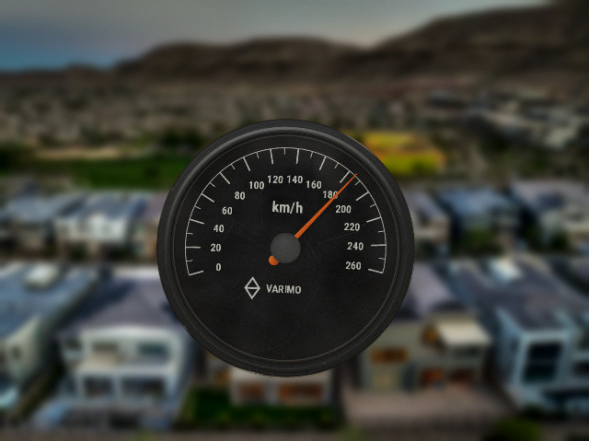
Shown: 185 km/h
